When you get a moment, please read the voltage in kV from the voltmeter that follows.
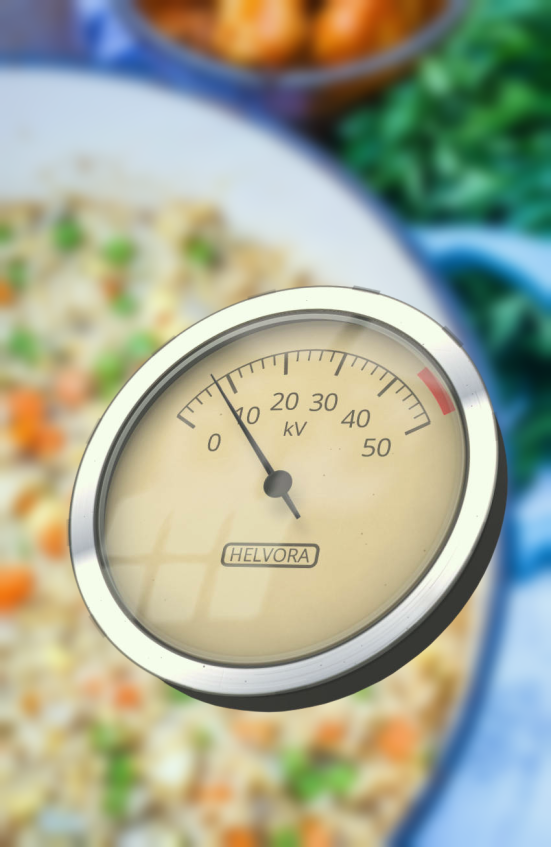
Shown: 8 kV
